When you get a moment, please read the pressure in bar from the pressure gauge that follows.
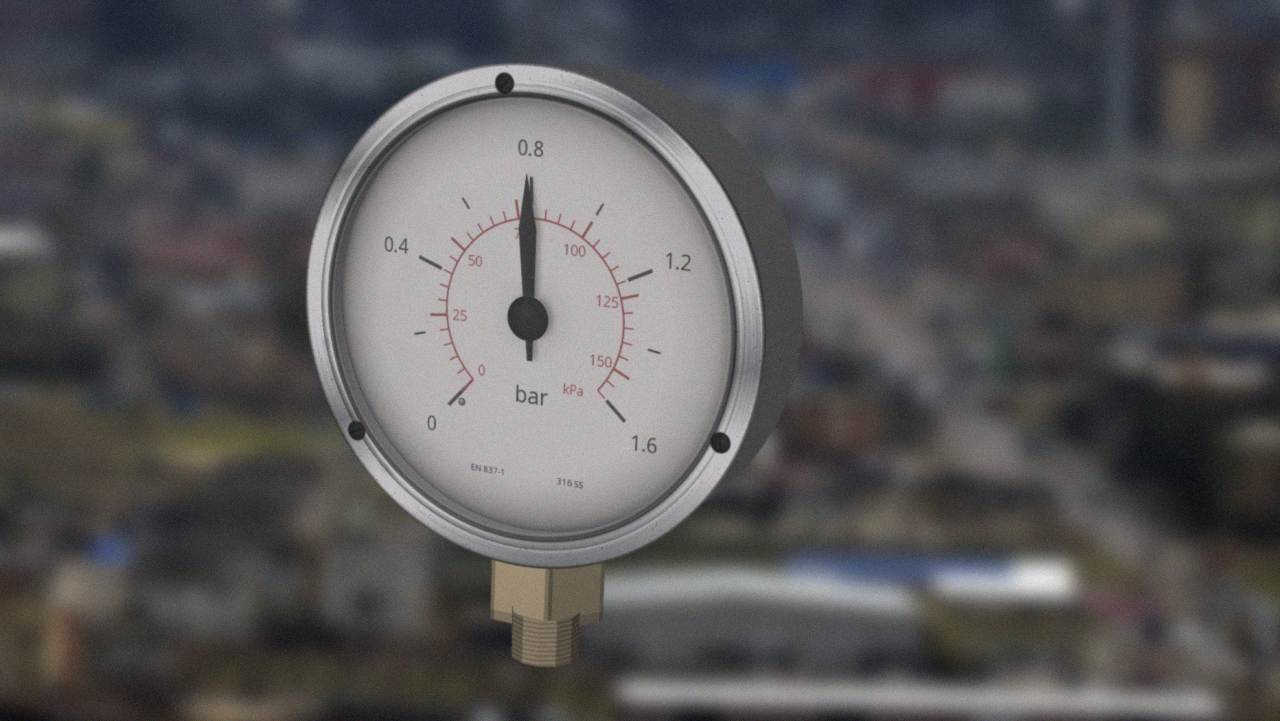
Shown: 0.8 bar
